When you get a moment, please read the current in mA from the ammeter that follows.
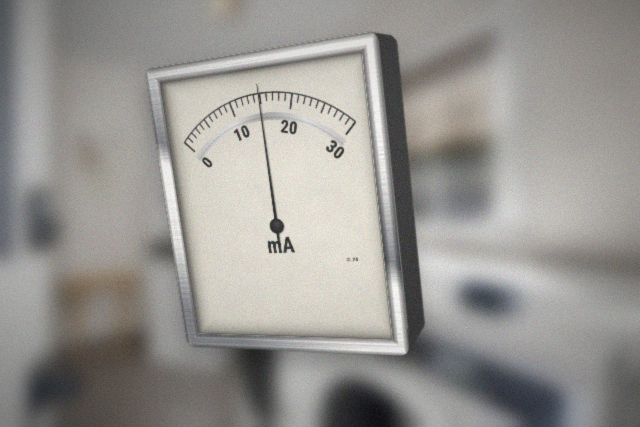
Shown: 15 mA
